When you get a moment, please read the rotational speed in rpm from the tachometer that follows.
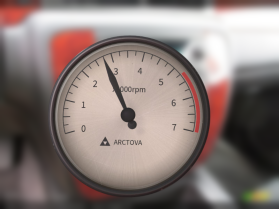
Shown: 2750 rpm
